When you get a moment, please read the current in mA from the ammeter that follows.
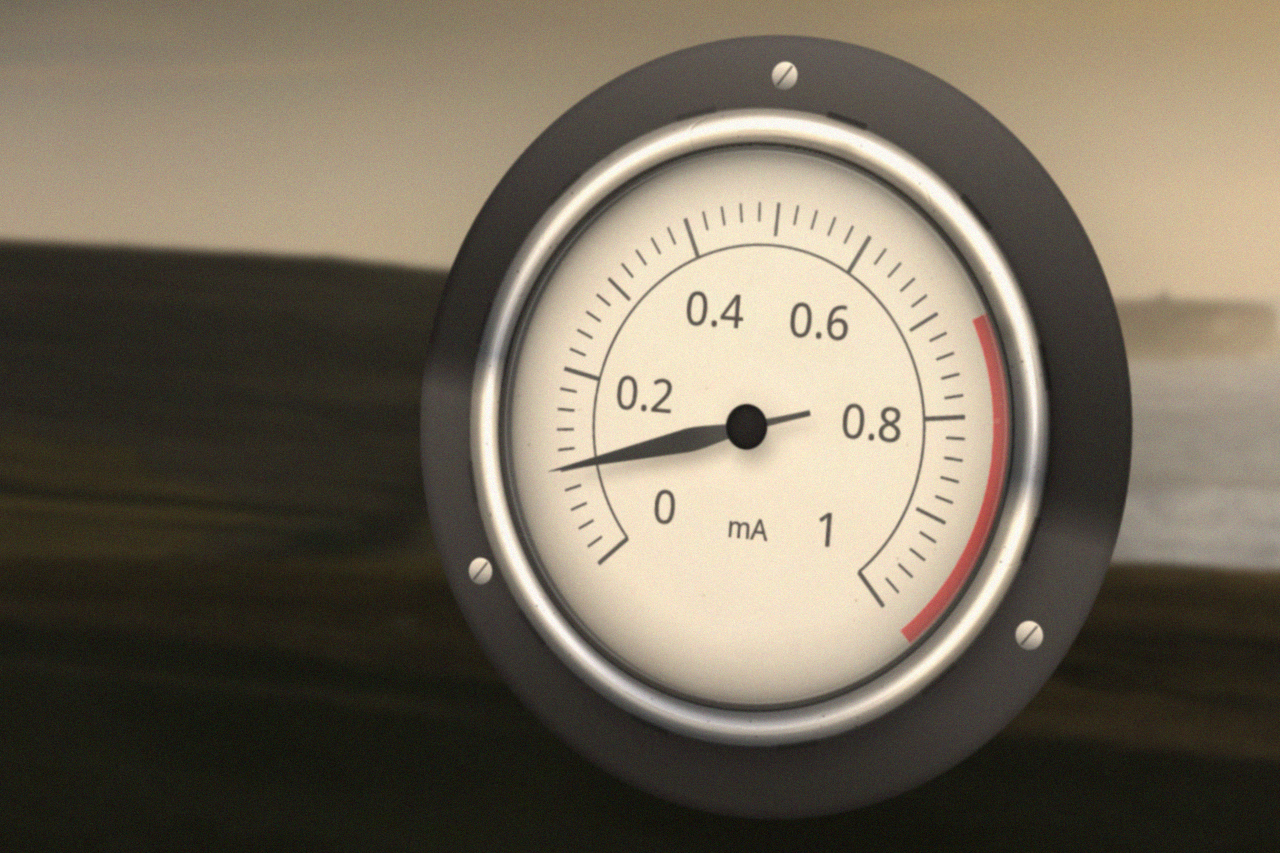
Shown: 0.1 mA
